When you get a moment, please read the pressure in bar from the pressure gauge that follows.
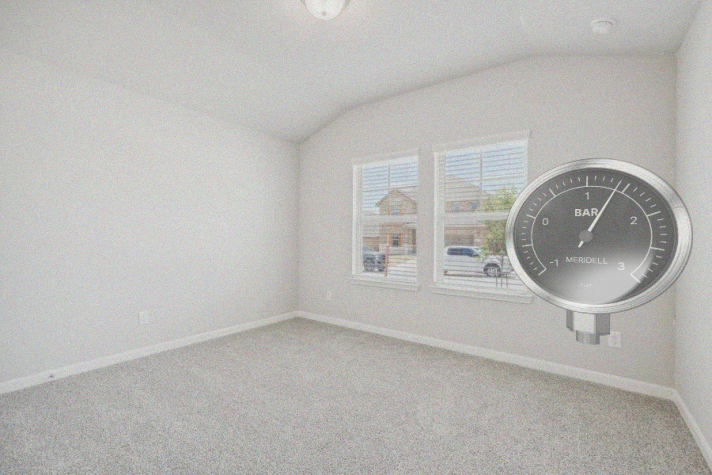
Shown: 1.4 bar
